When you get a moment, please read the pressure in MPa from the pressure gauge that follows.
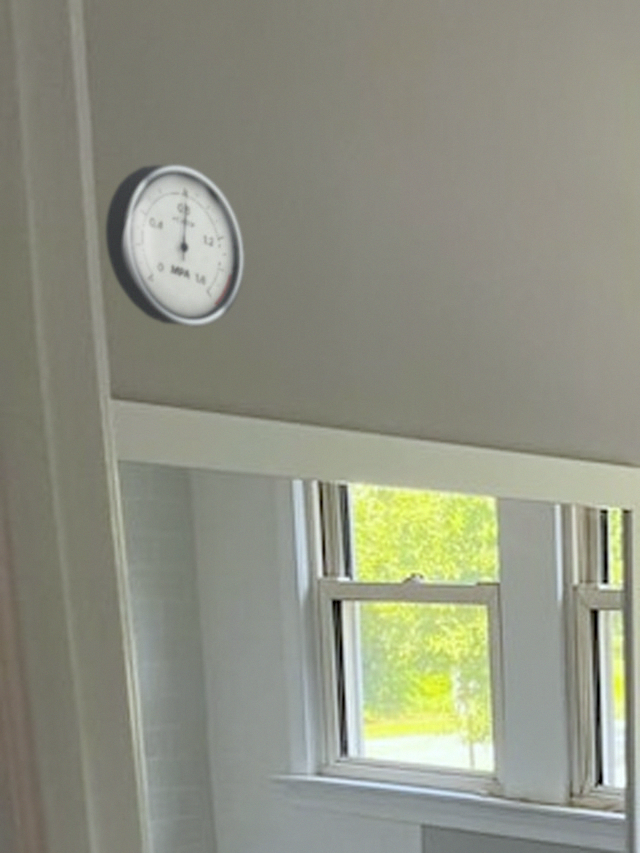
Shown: 0.8 MPa
